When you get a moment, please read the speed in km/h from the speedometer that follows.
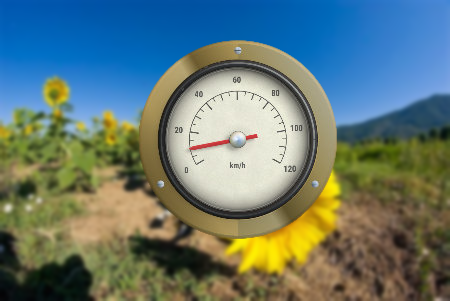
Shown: 10 km/h
